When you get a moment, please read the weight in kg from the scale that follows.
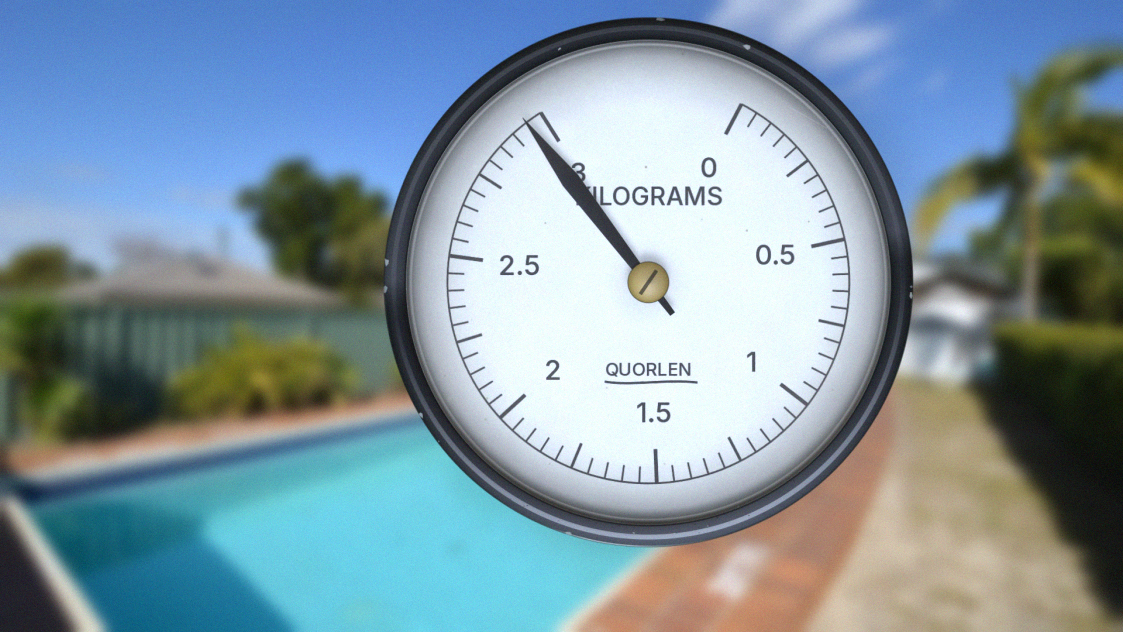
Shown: 2.95 kg
